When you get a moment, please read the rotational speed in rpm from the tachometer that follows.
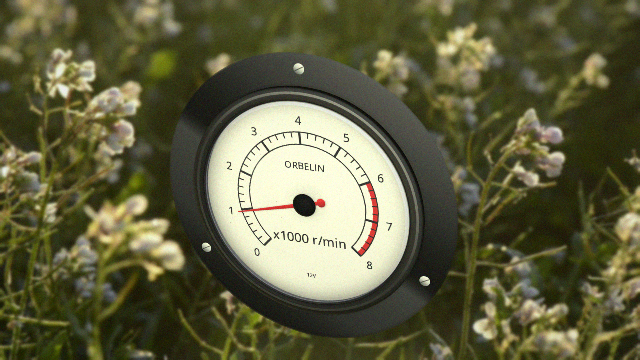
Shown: 1000 rpm
